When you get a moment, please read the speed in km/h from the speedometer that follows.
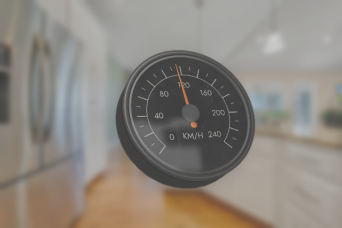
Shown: 115 km/h
